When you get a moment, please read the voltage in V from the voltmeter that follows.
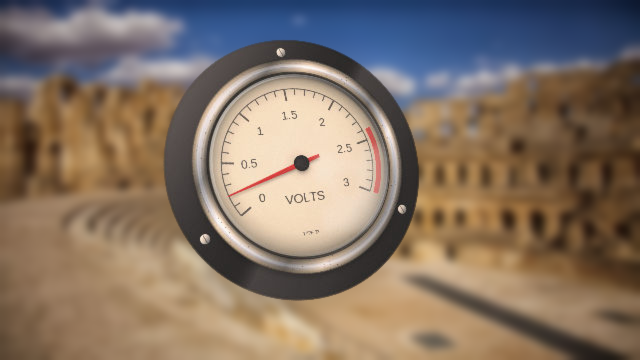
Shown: 0.2 V
